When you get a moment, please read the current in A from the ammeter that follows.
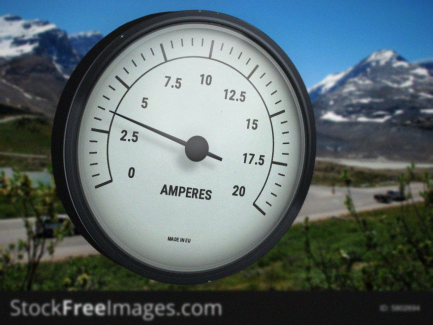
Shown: 3.5 A
